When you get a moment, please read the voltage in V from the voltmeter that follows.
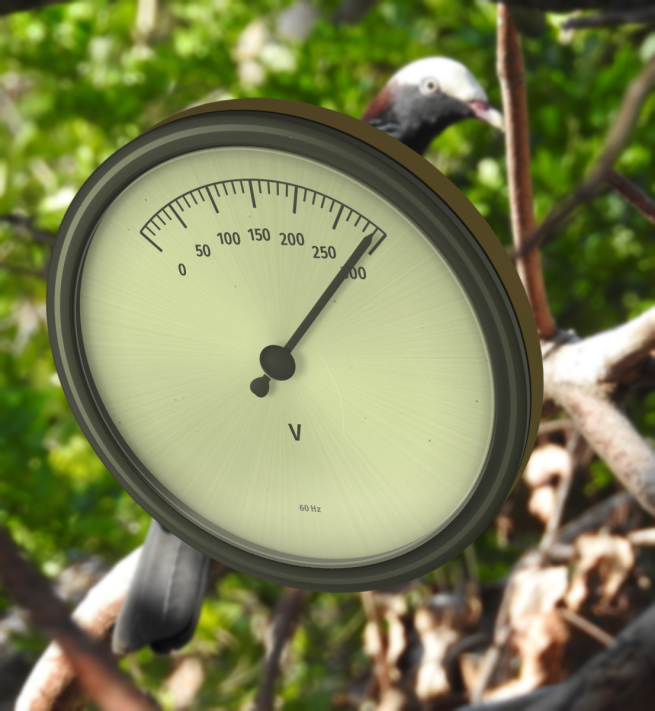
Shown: 290 V
